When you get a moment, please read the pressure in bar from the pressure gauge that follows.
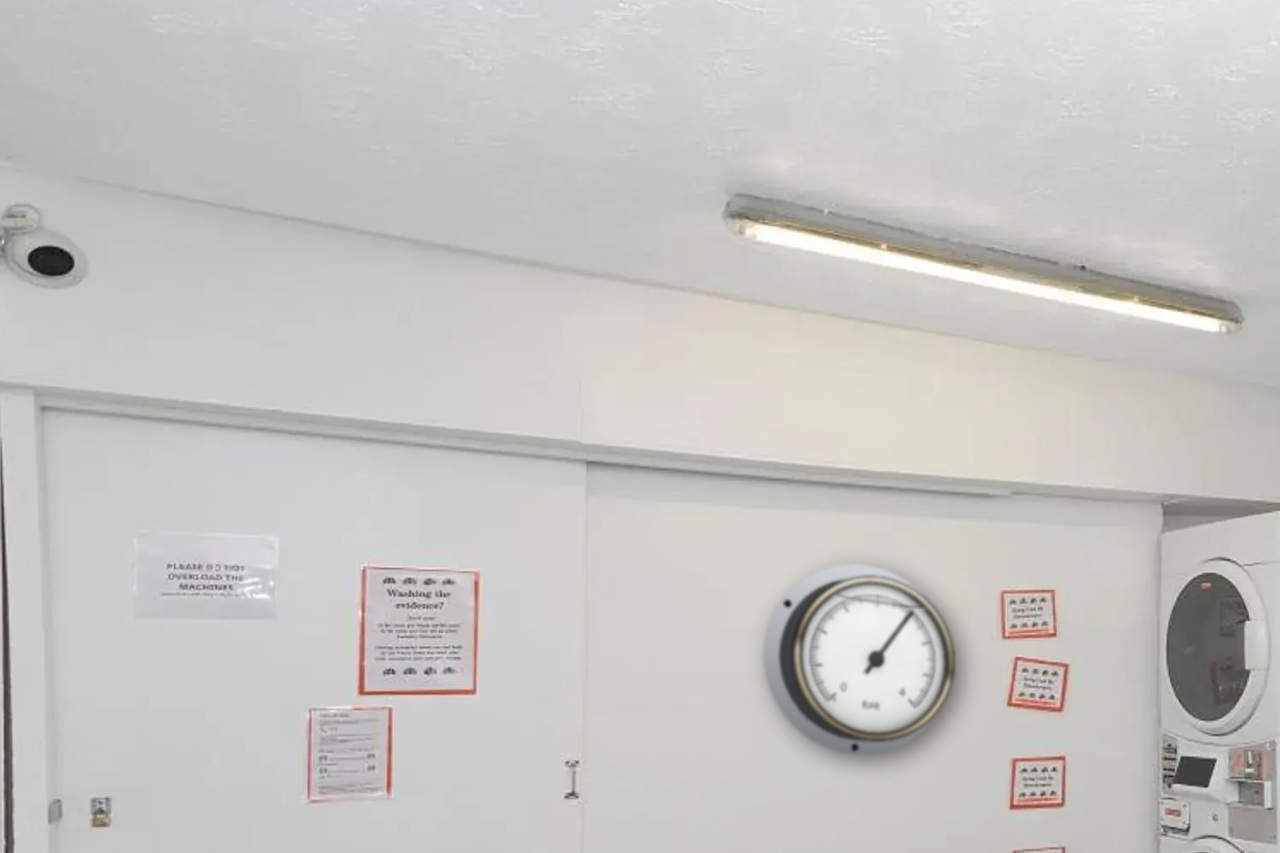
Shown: 2.5 bar
